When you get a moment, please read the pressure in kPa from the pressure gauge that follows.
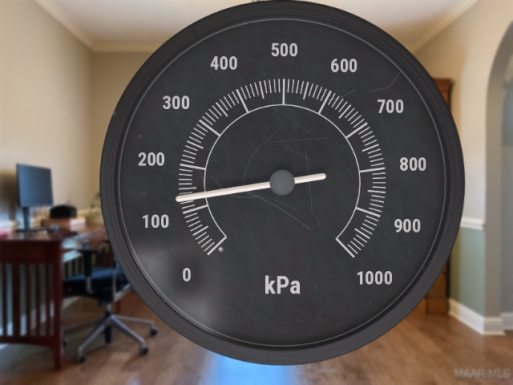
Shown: 130 kPa
